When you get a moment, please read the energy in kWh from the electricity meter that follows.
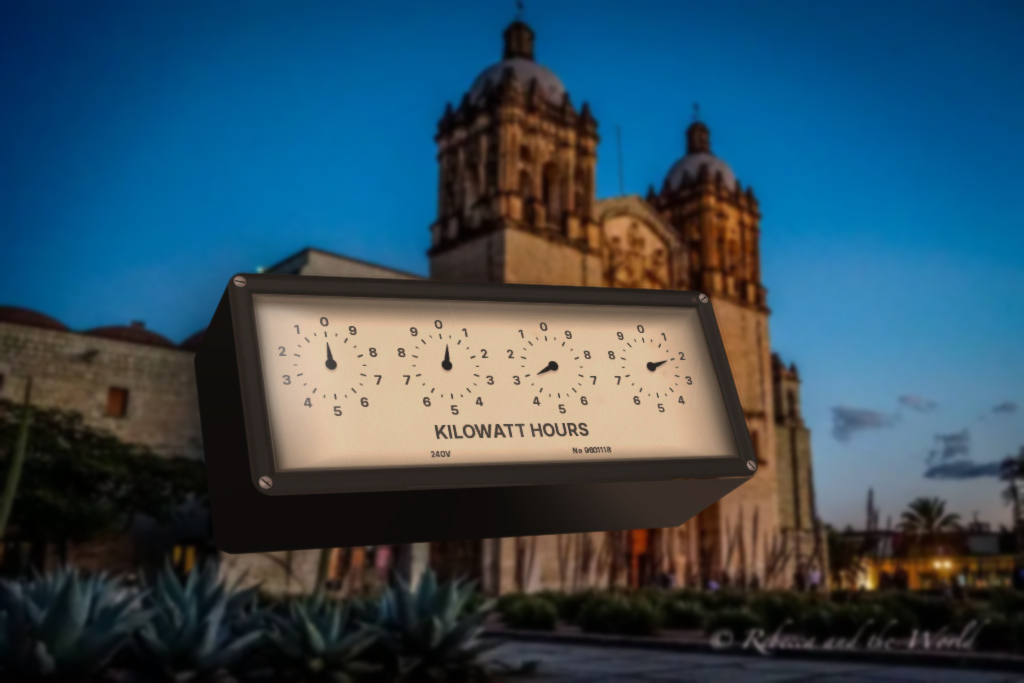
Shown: 32 kWh
